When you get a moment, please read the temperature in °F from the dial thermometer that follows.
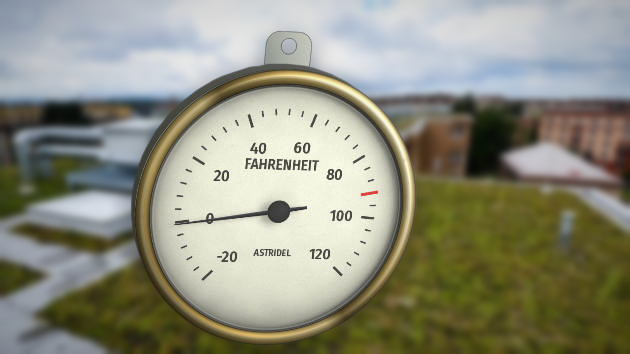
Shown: 0 °F
